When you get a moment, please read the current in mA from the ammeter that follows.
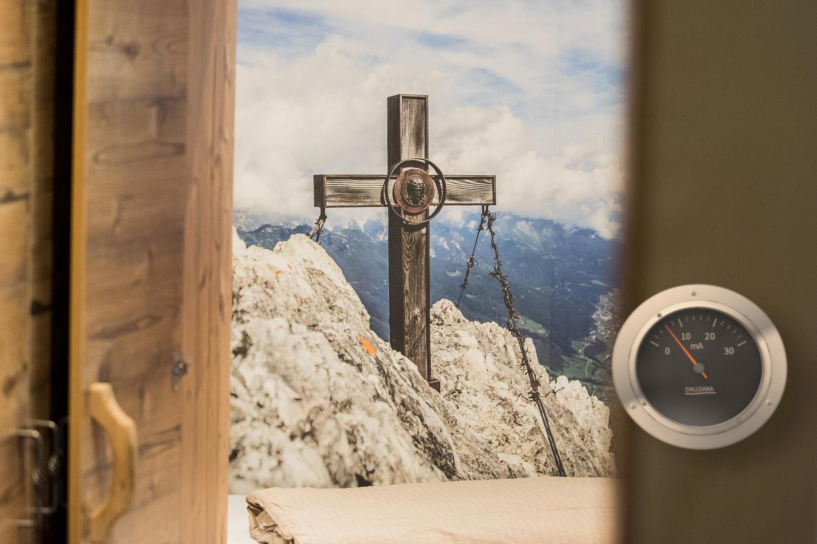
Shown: 6 mA
